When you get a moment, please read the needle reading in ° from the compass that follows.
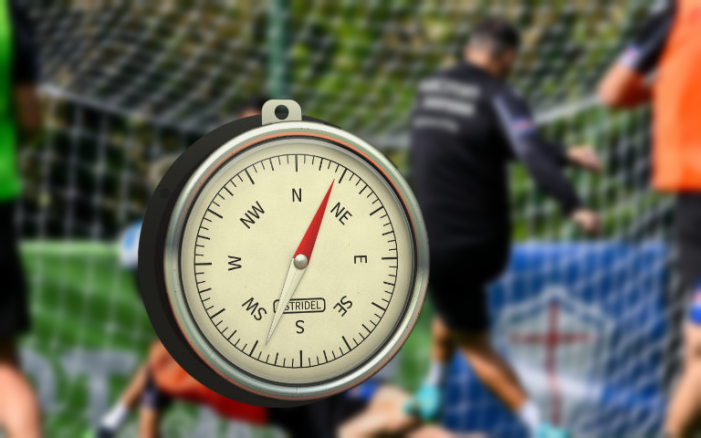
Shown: 25 °
